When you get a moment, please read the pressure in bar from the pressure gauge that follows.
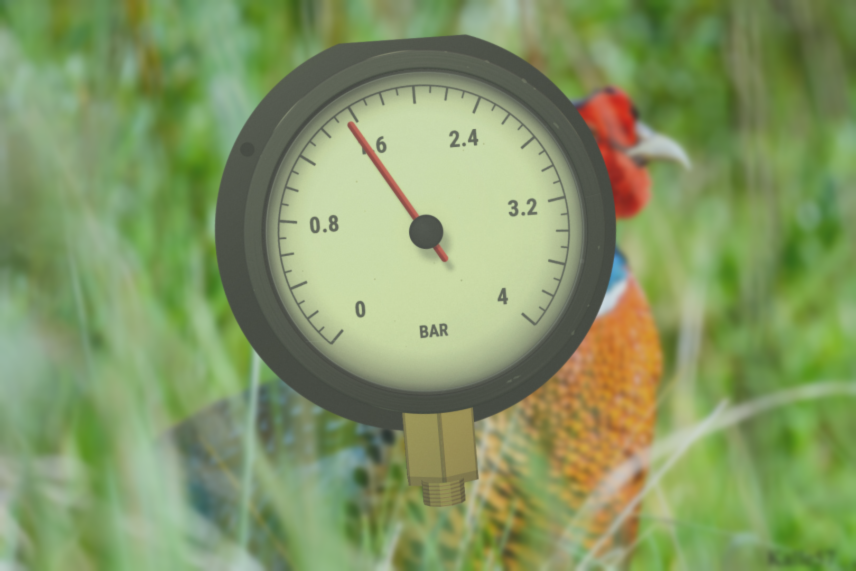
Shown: 1.55 bar
